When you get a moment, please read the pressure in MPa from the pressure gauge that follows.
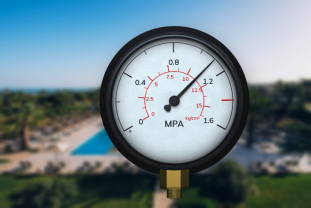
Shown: 1.1 MPa
